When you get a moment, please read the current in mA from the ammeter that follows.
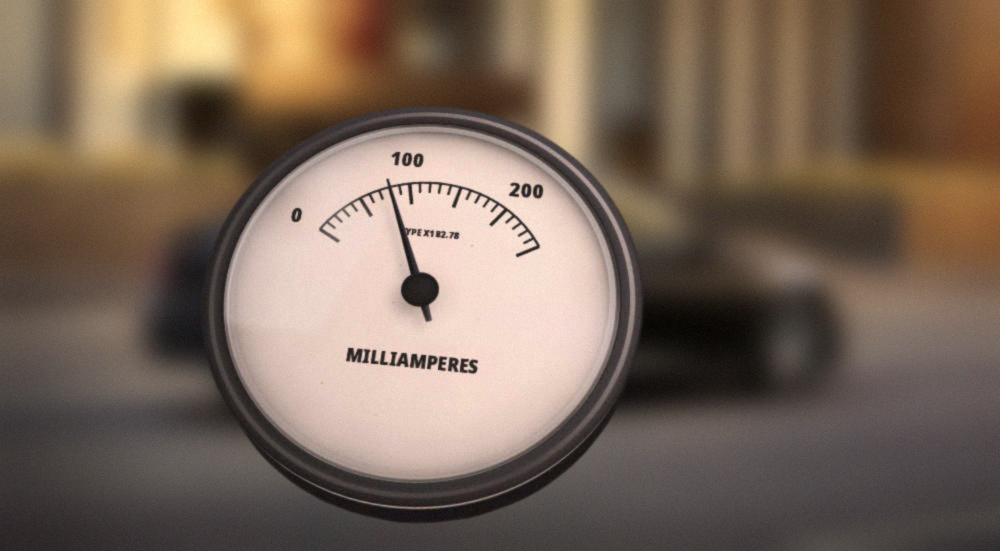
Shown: 80 mA
